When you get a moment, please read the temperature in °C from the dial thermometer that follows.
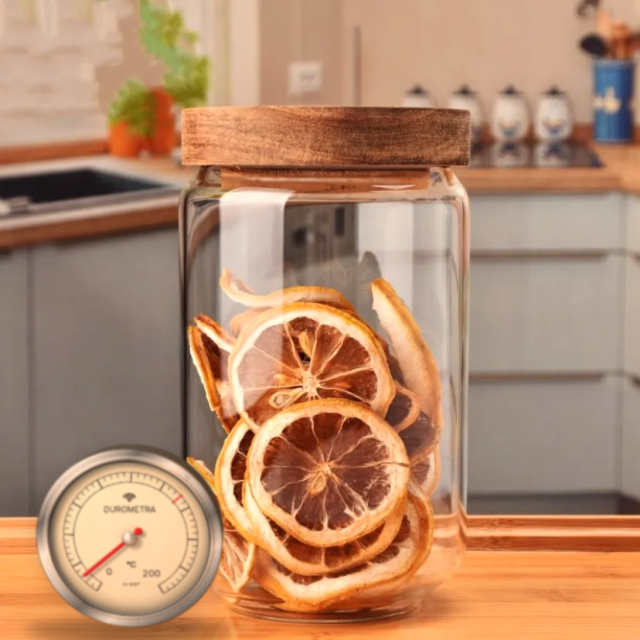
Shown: 12 °C
